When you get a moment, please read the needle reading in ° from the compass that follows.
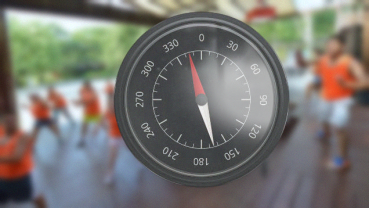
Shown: 345 °
